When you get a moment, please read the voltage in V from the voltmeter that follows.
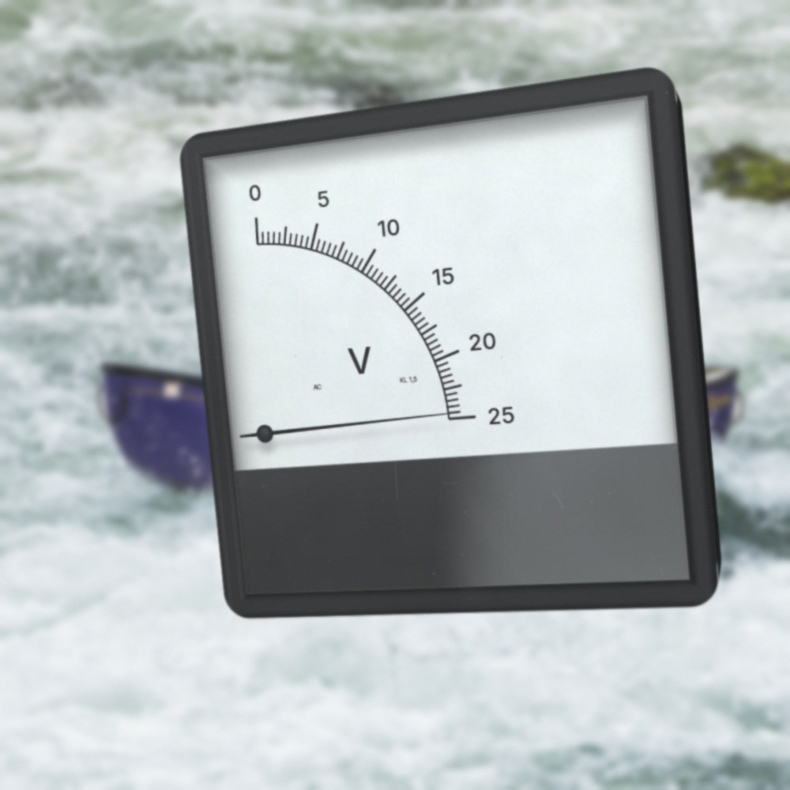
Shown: 24.5 V
